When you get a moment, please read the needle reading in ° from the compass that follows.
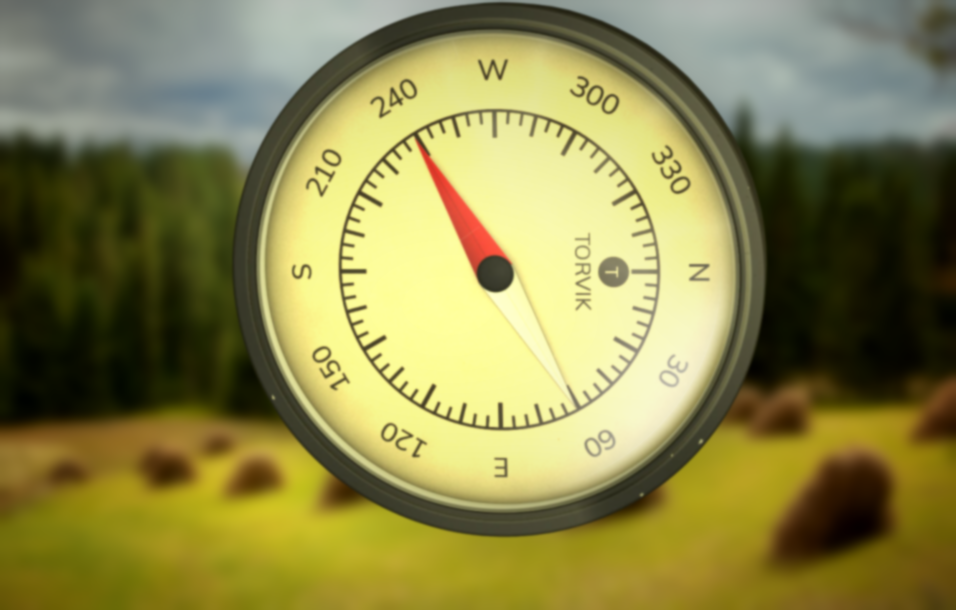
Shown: 240 °
